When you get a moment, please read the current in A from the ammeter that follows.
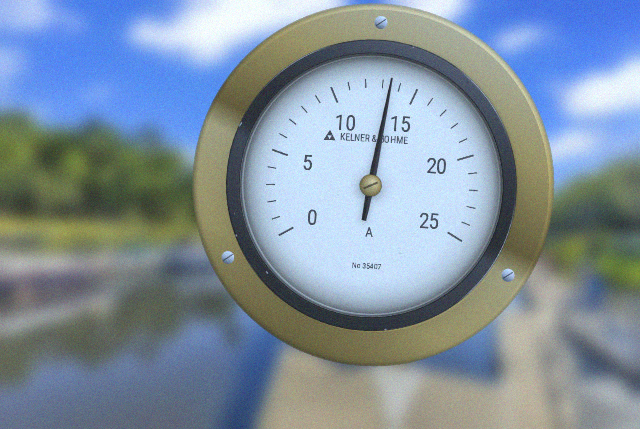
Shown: 13.5 A
